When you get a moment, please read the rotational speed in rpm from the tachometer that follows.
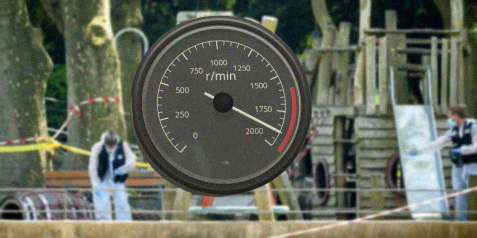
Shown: 1900 rpm
